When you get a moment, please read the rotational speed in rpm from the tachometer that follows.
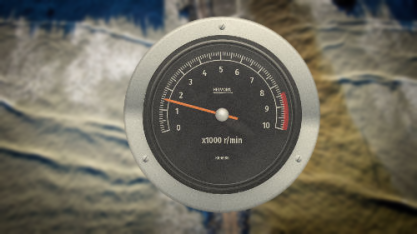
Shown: 1500 rpm
